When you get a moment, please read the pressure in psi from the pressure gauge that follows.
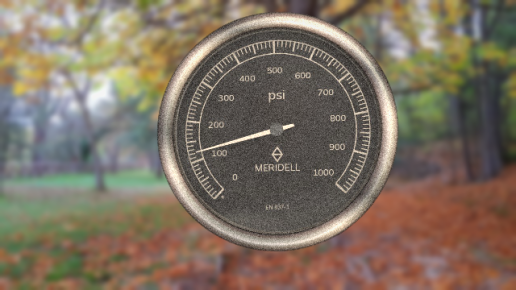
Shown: 120 psi
